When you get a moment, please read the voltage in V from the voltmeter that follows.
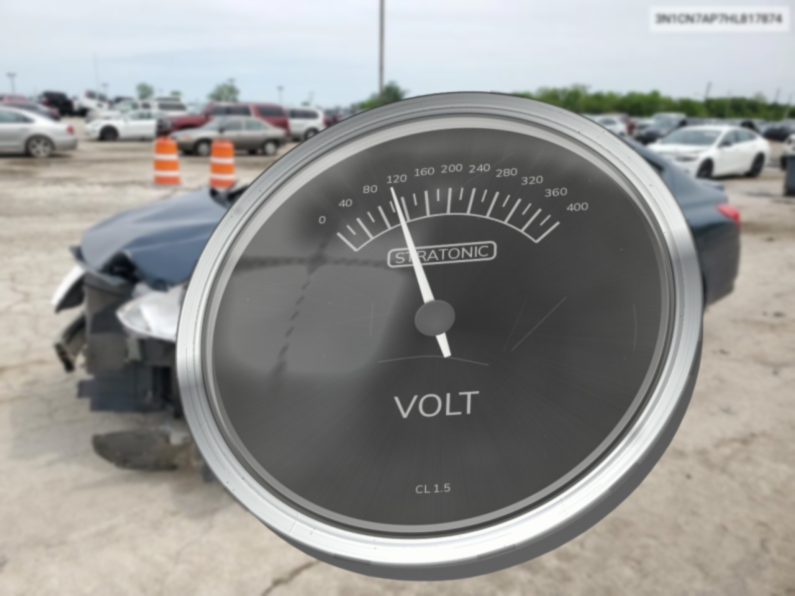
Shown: 110 V
